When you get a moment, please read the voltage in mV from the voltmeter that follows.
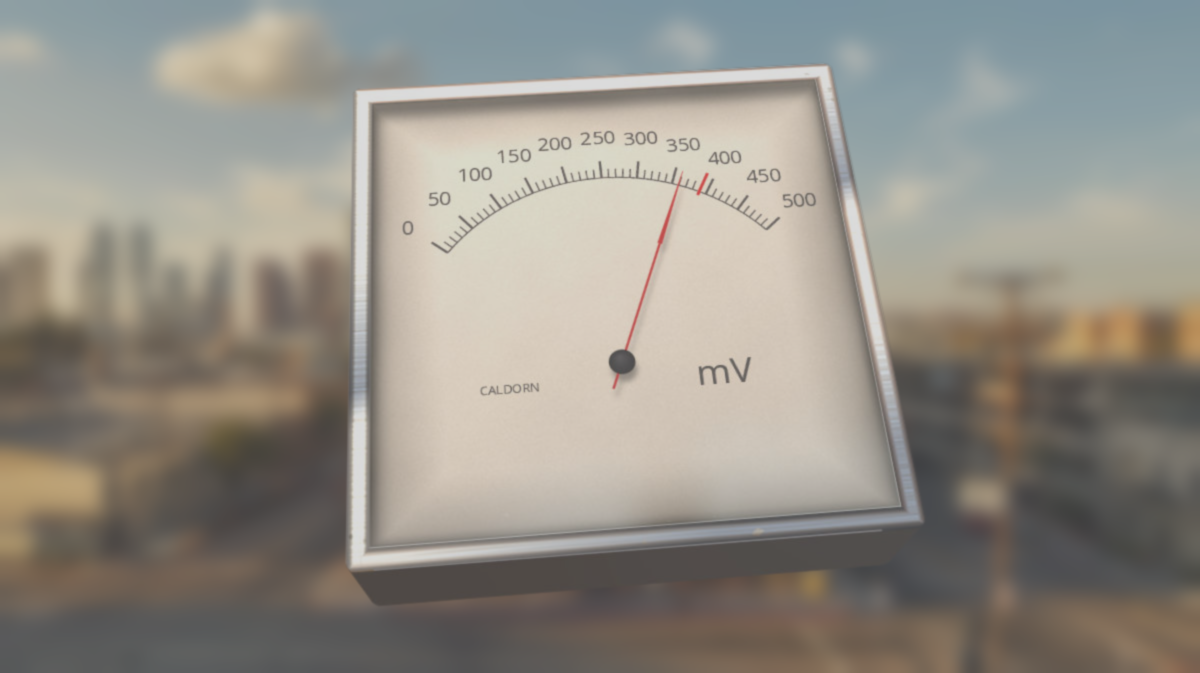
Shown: 360 mV
